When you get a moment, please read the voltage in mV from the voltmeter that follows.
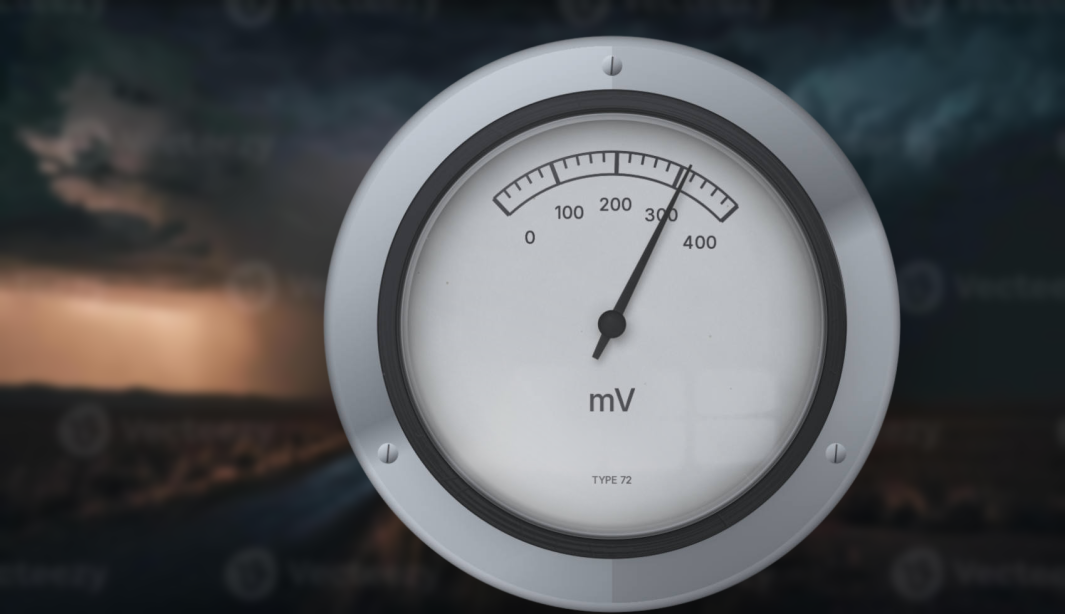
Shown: 310 mV
